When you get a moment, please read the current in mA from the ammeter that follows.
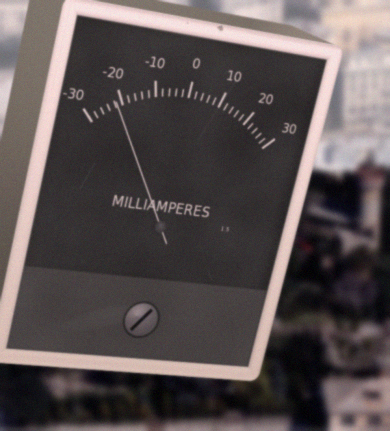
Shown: -22 mA
